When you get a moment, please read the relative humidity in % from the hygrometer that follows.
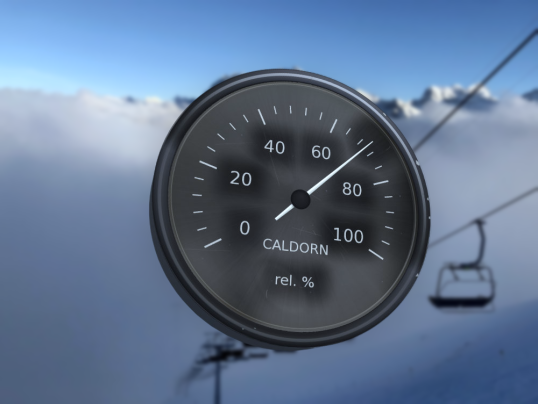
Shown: 70 %
